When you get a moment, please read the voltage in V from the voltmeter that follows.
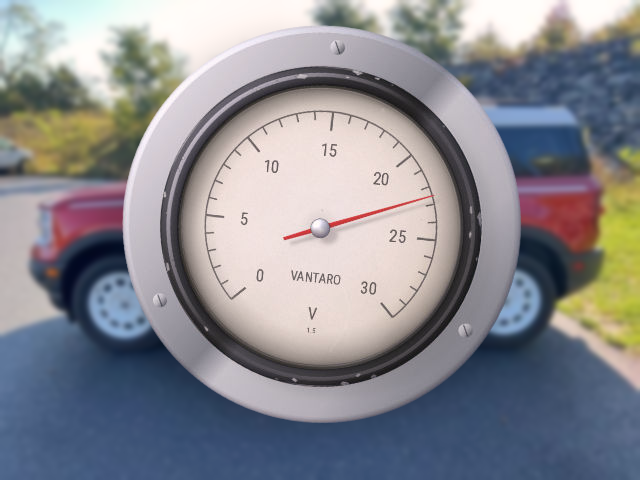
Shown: 22.5 V
